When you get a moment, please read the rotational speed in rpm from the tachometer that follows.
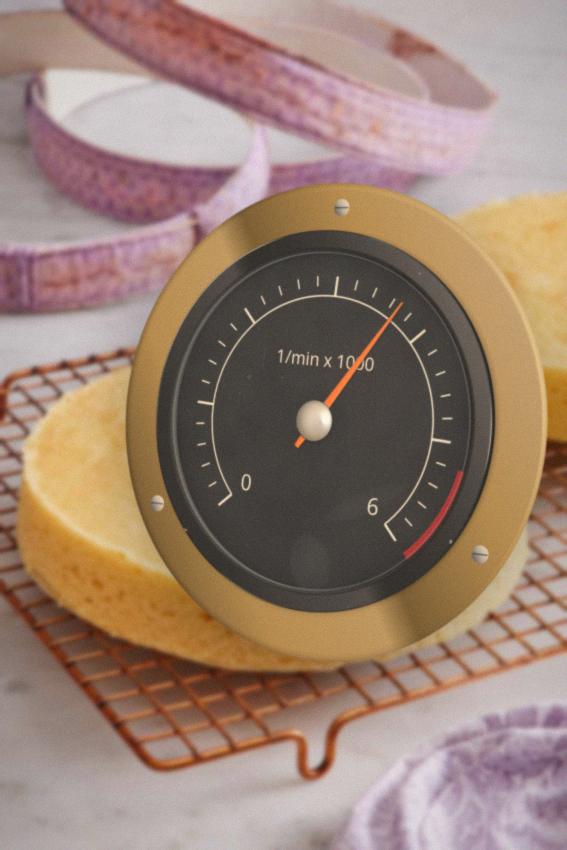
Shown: 3700 rpm
